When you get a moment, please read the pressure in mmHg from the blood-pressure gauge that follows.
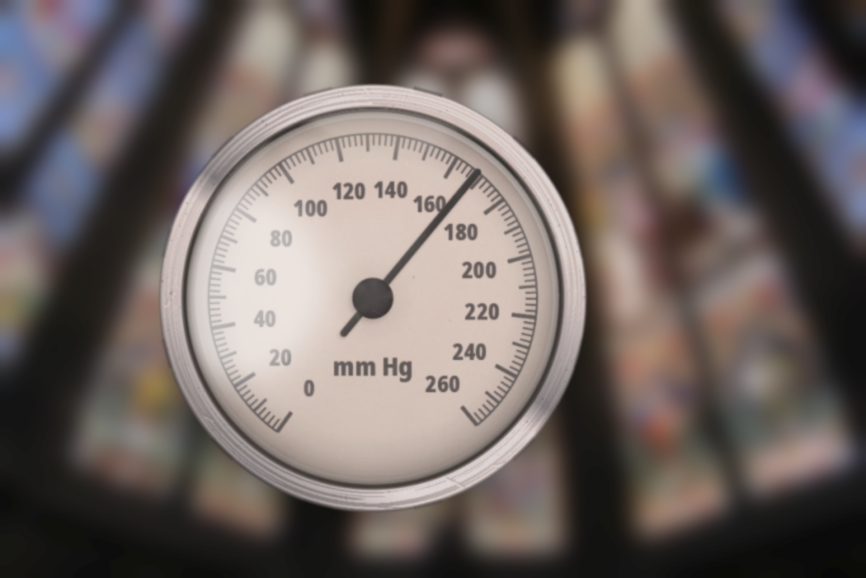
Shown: 168 mmHg
